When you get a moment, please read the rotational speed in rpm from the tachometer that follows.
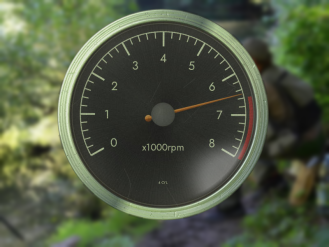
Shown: 6500 rpm
